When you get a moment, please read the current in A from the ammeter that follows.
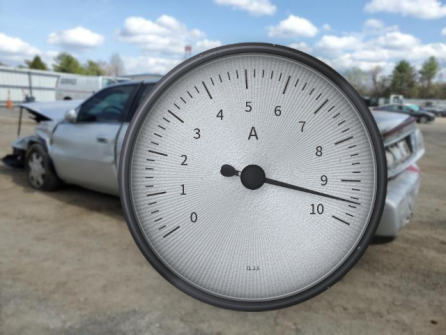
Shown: 9.5 A
